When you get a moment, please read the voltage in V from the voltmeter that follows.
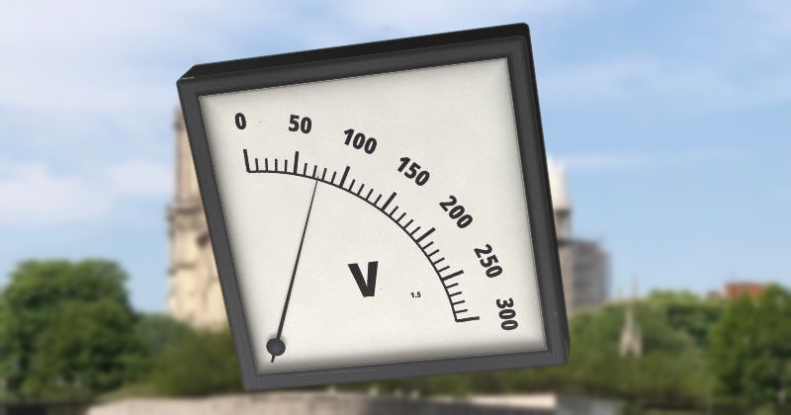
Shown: 75 V
